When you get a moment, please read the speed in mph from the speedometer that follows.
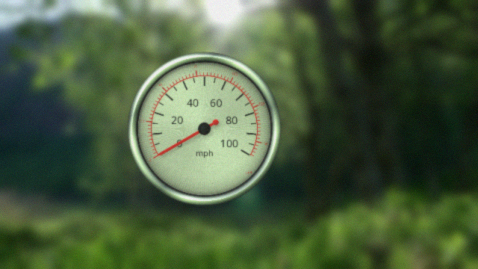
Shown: 0 mph
